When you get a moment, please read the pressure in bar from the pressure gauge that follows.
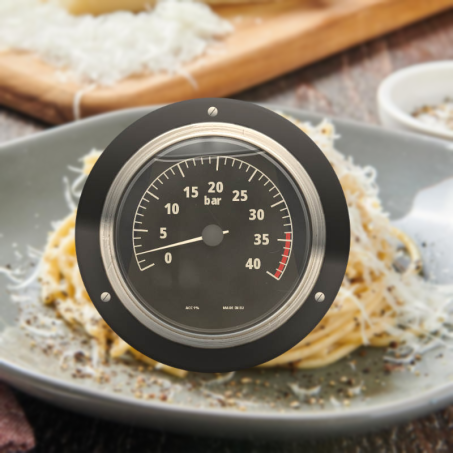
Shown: 2 bar
